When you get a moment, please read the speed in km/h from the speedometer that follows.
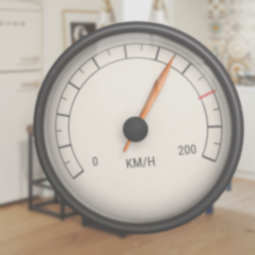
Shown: 130 km/h
